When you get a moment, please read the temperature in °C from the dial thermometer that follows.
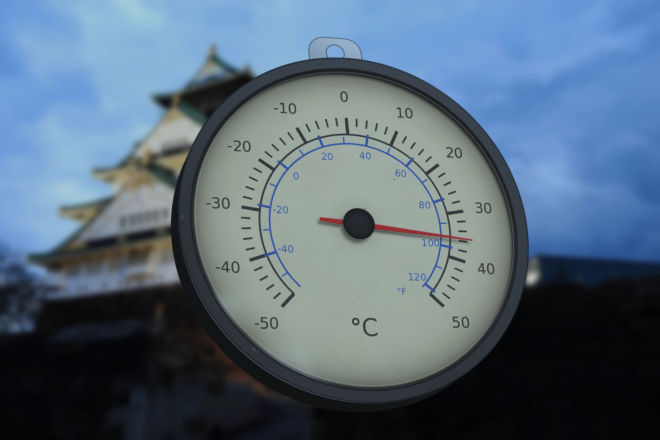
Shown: 36 °C
